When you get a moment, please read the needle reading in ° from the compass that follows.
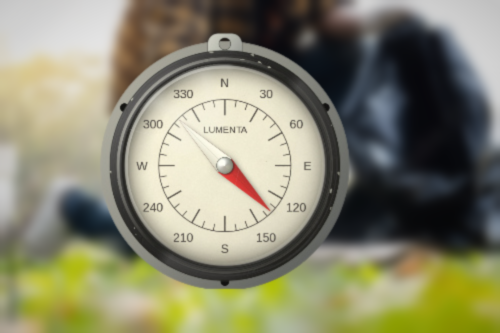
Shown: 135 °
